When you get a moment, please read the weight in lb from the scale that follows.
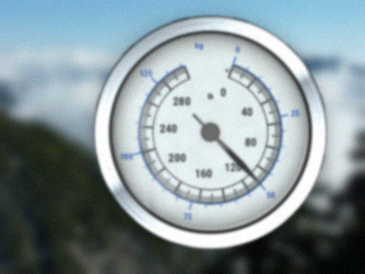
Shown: 110 lb
